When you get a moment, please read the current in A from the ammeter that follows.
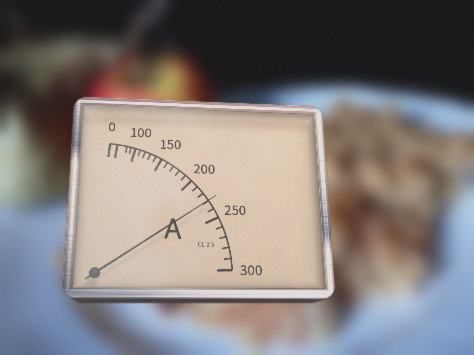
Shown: 230 A
